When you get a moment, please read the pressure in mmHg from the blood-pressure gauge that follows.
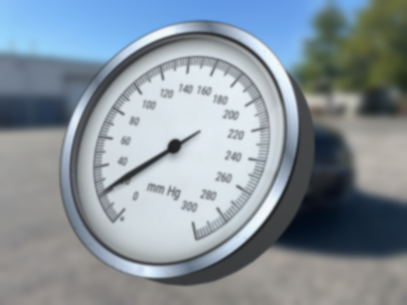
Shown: 20 mmHg
